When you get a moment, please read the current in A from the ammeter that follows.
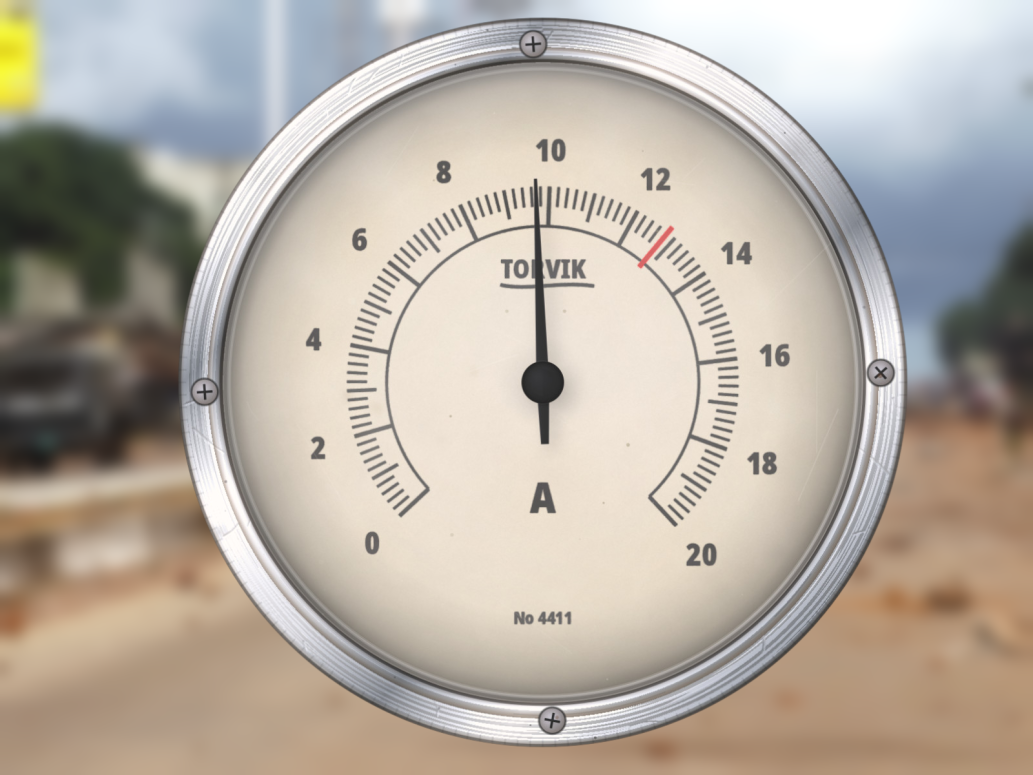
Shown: 9.7 A
